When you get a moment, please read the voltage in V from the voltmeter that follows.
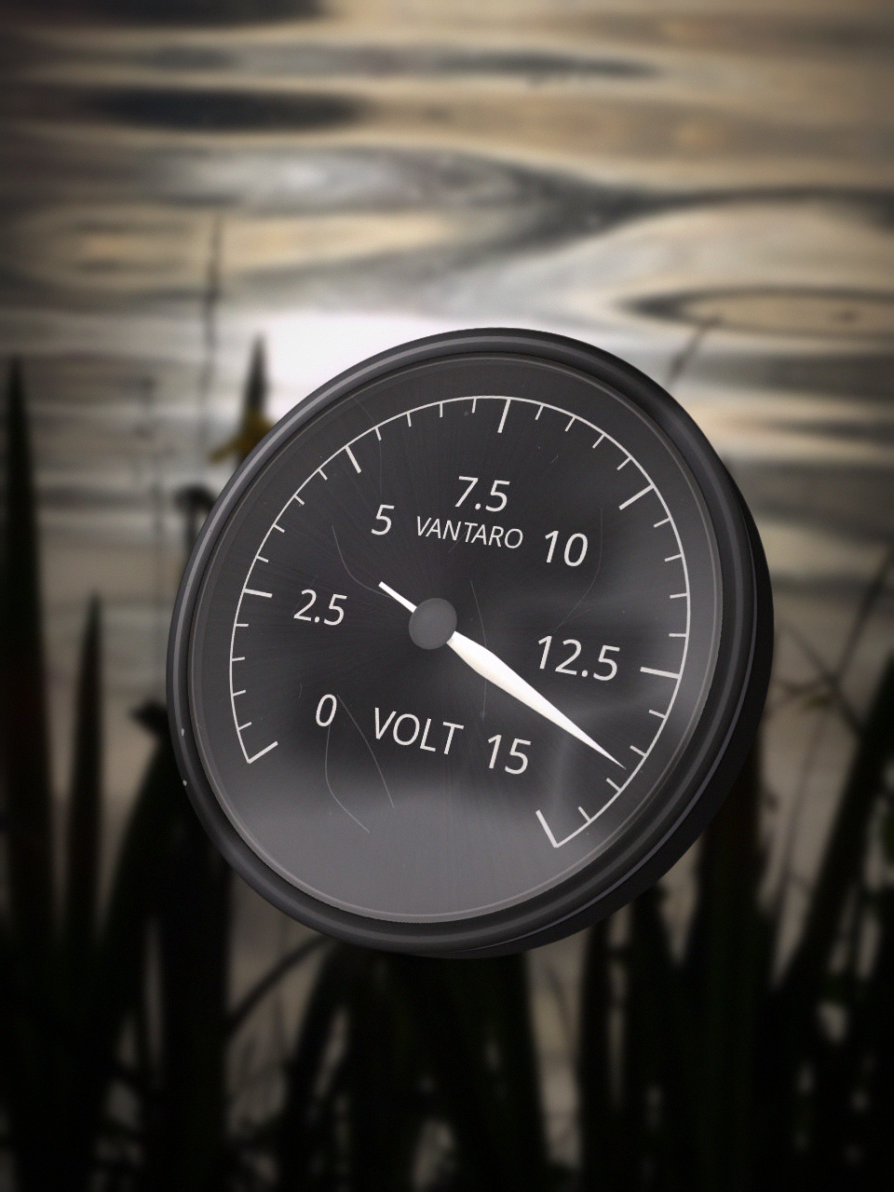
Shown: 13.75 V
